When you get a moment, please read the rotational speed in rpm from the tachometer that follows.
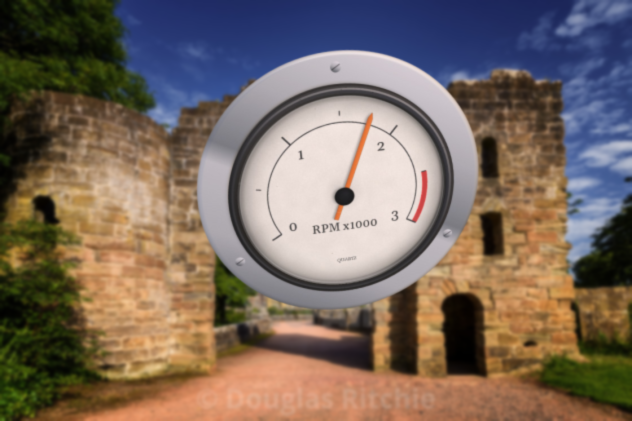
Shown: 1750 rpm
